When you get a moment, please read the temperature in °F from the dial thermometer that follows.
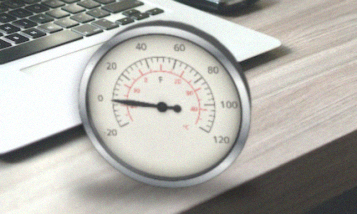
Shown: 0 °F
